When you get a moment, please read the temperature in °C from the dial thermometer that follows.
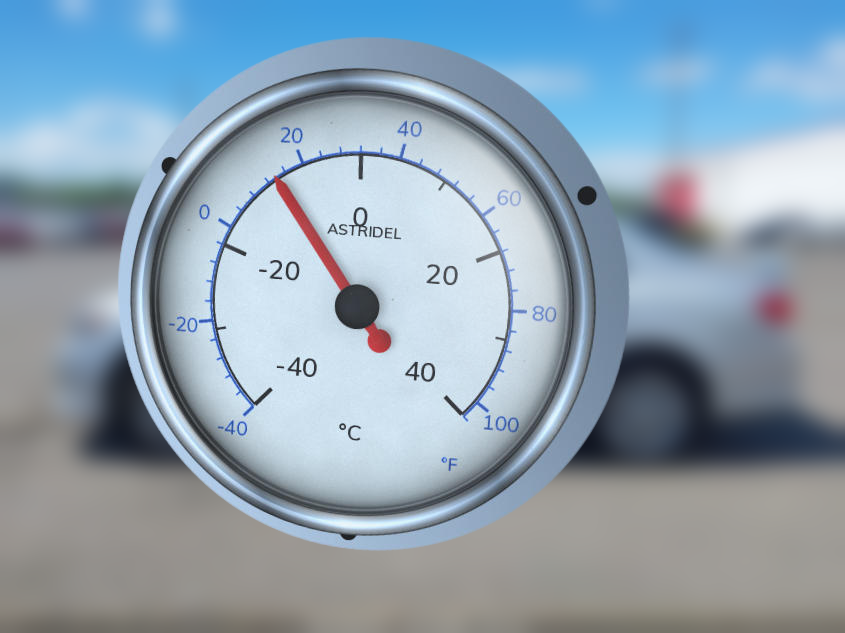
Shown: -10 °C
